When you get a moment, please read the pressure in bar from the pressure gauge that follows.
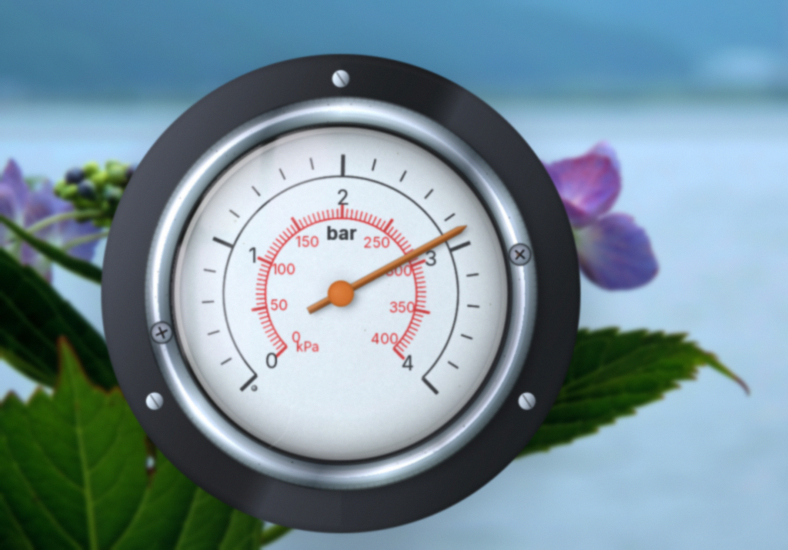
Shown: 2.9 bar
